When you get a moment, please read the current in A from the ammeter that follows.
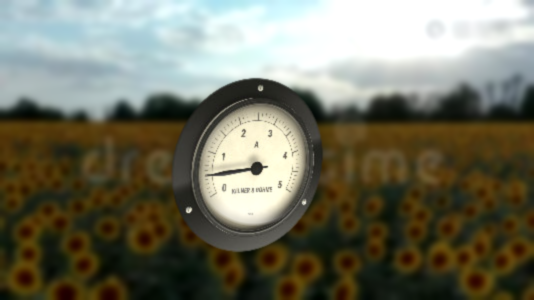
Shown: 0.5 A
